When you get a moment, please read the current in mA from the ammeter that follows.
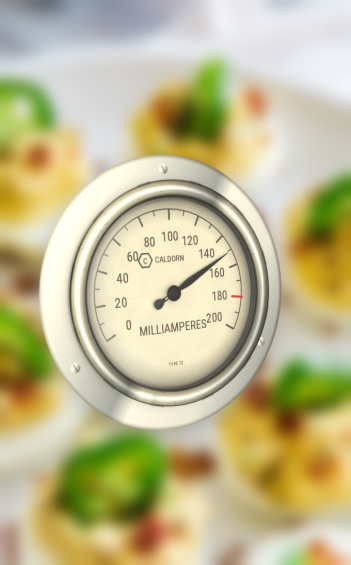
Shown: 150 mA
